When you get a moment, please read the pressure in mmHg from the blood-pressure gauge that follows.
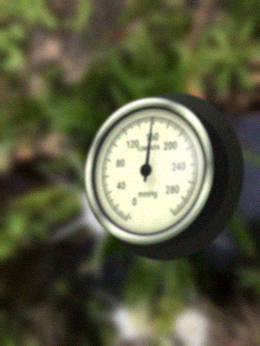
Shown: 160 mmHg
